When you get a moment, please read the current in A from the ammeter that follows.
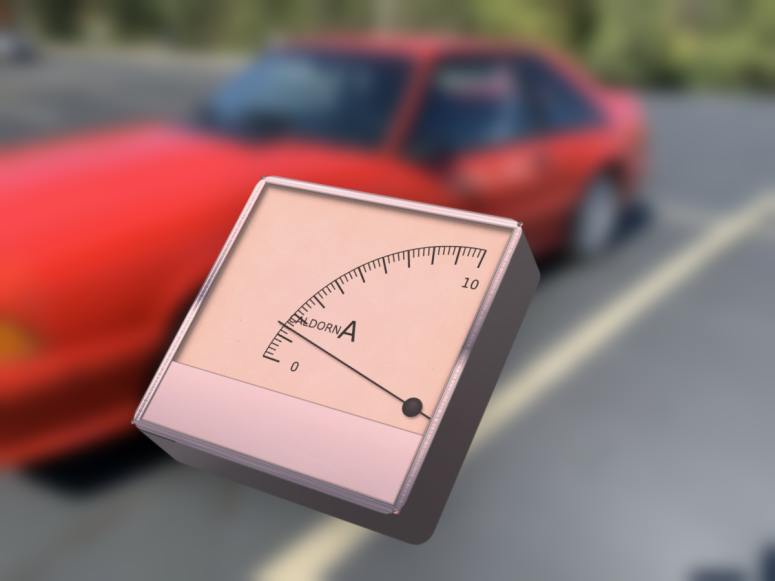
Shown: 1.4 A
